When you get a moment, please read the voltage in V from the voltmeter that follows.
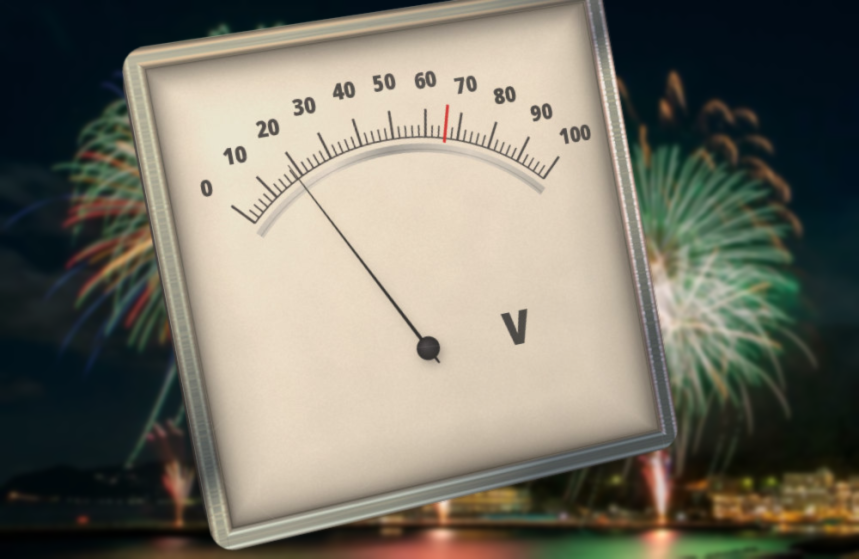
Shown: 18 V
